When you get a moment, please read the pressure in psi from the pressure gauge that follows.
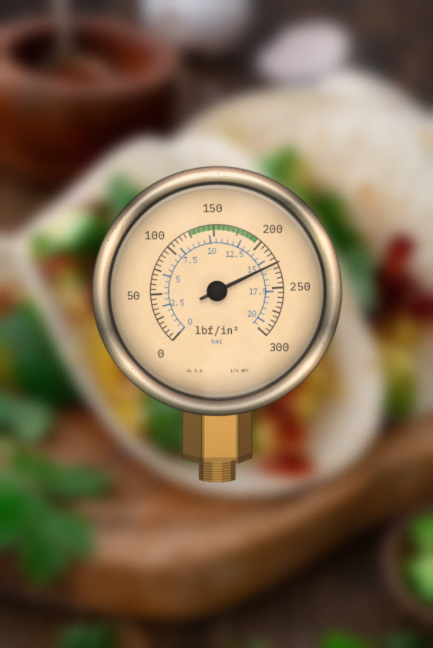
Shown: 225 psi
